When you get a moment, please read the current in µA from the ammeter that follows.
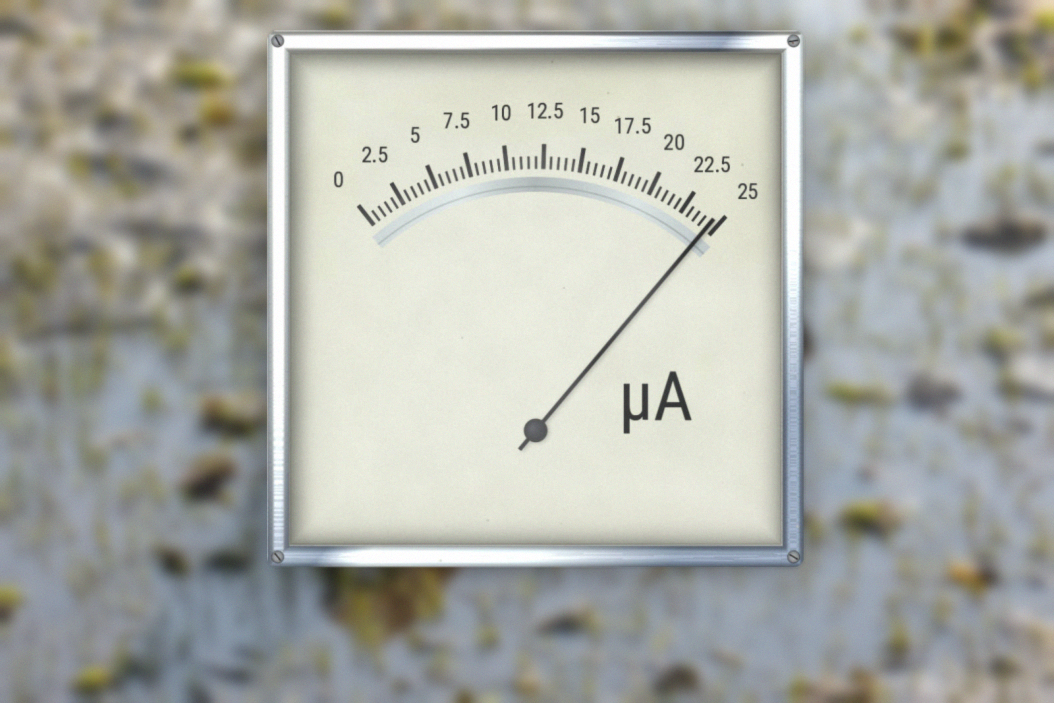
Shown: 24.5 µA
